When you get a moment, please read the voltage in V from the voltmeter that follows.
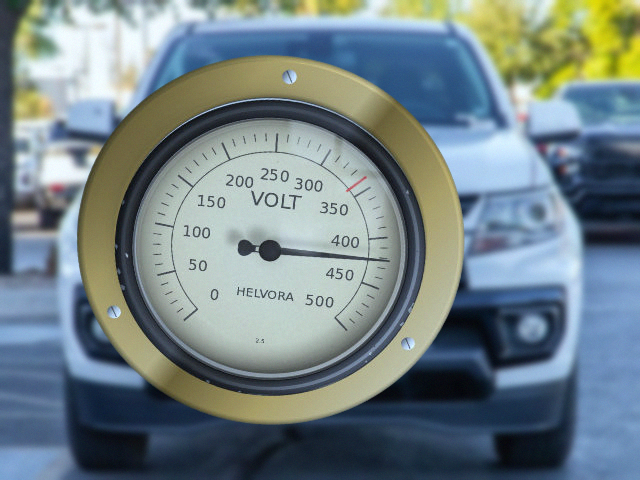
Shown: 420 V
